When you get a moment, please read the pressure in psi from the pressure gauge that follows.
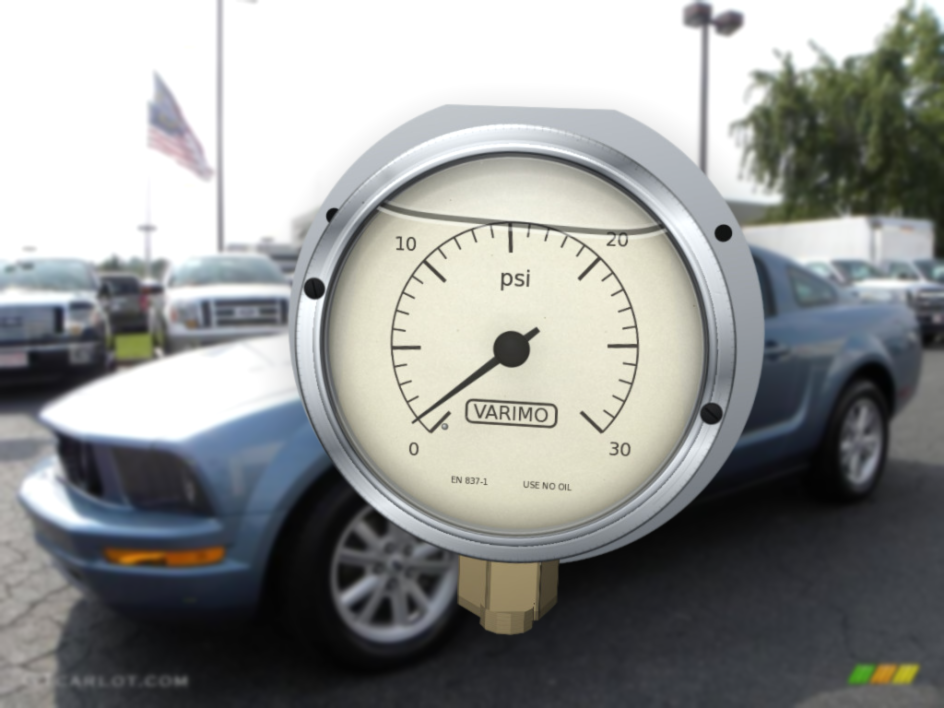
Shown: 1 psi
